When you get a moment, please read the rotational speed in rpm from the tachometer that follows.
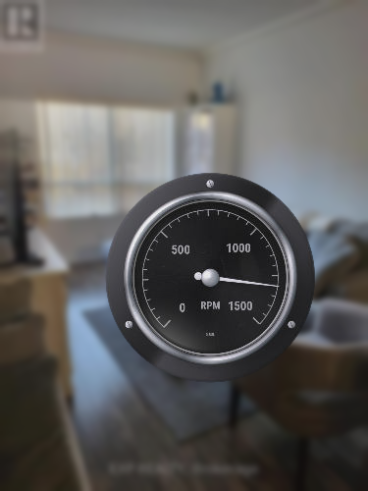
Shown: 1300 rpm
